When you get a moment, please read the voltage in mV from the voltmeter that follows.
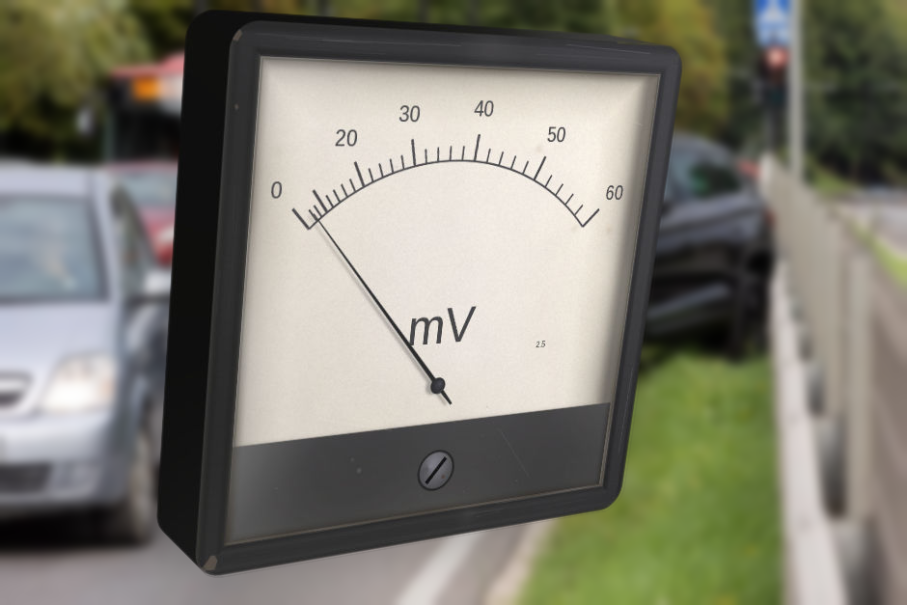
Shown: 6 mV
